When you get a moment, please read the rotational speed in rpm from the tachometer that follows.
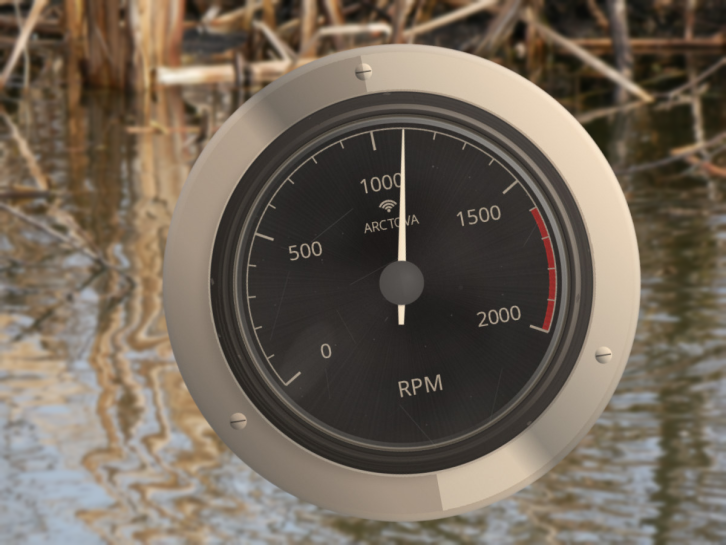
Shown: 1100 rpm
